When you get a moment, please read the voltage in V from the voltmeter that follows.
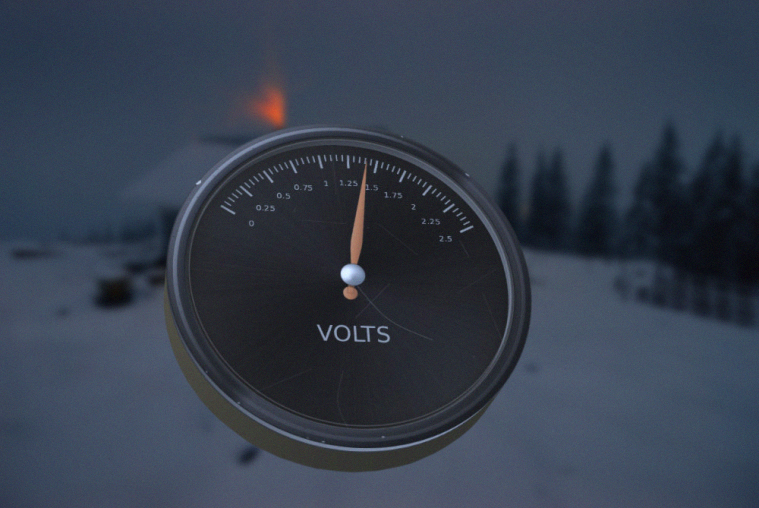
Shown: 1.4 V
